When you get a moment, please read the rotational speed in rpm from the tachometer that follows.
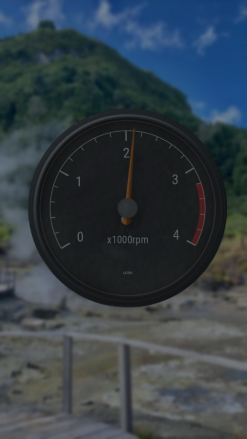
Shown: 2100 rpm
